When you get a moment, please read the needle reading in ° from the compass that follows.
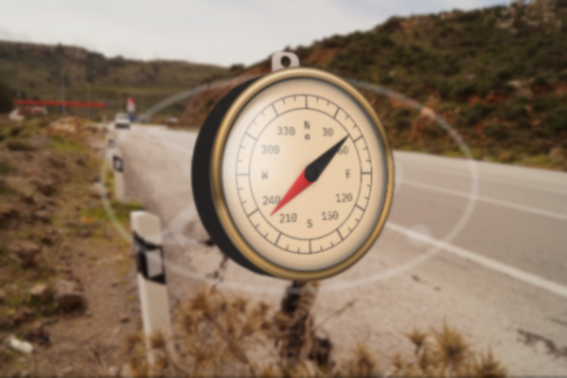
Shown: 230 °
